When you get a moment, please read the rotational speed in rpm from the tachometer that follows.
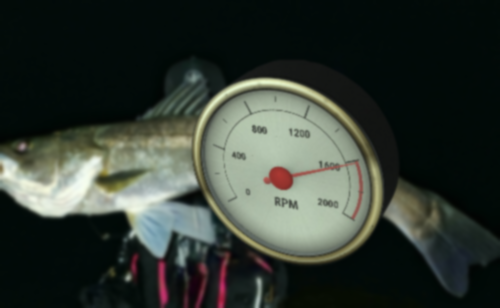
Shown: 1600 rpm
